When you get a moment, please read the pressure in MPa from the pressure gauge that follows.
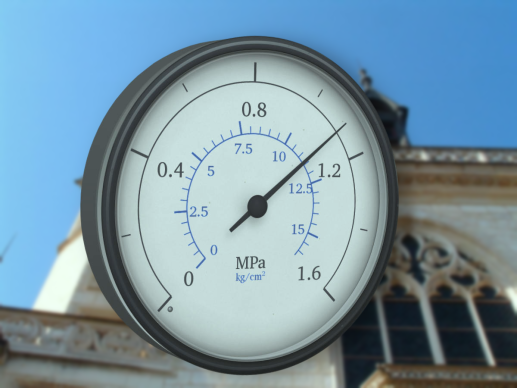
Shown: 1.1 MPa
